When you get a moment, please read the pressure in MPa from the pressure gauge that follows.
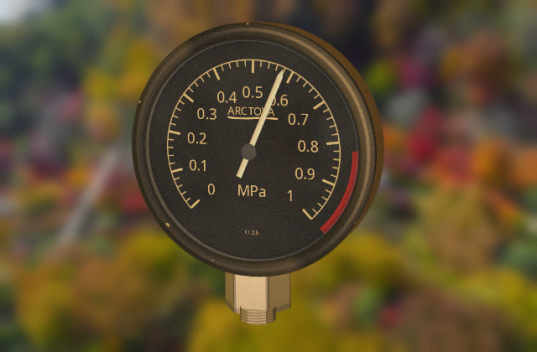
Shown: 0.58 MPa
